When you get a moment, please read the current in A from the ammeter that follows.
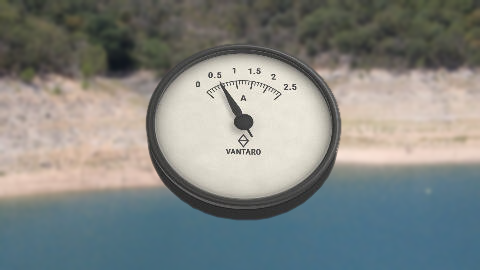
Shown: 0.5 A
